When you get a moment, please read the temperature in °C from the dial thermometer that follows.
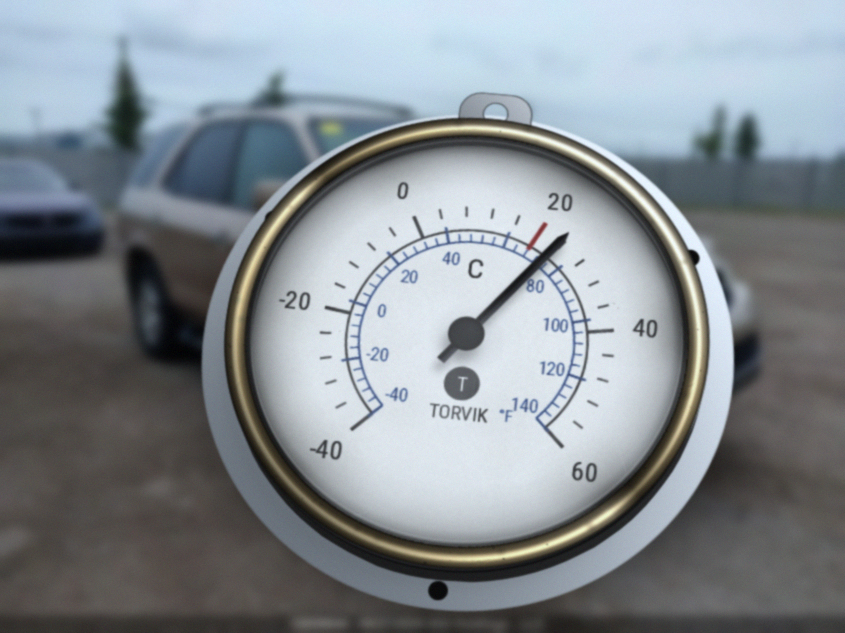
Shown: 24 °C
